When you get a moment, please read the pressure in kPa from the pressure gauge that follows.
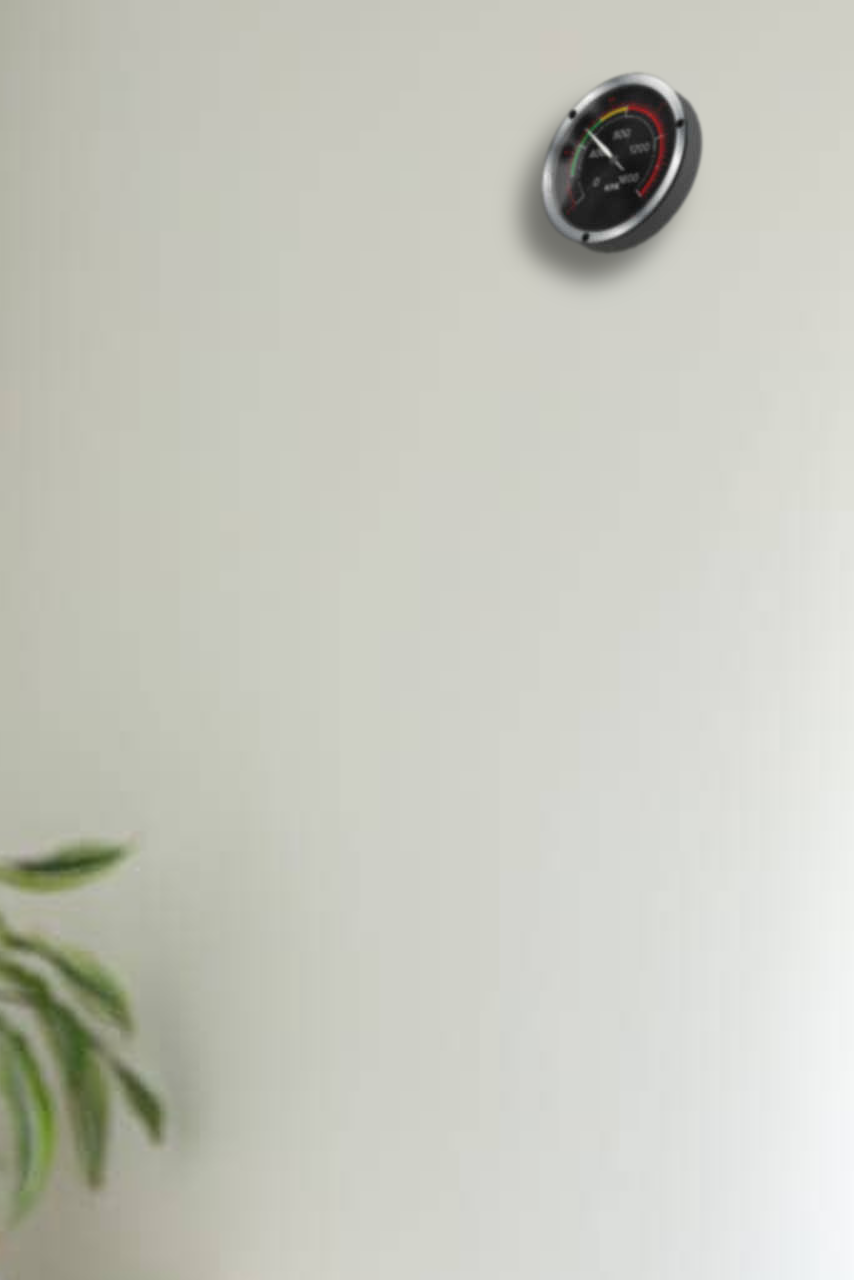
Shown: 500 kPa
